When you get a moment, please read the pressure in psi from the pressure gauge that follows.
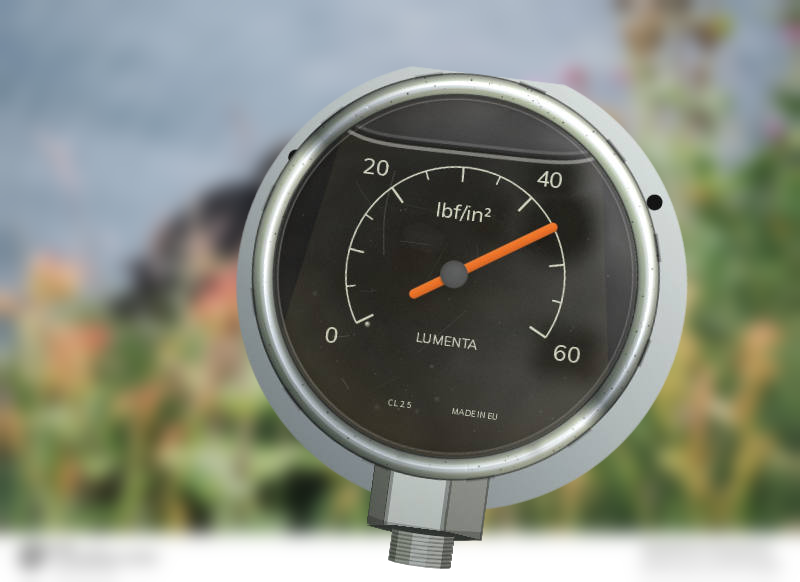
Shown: 45 psi
